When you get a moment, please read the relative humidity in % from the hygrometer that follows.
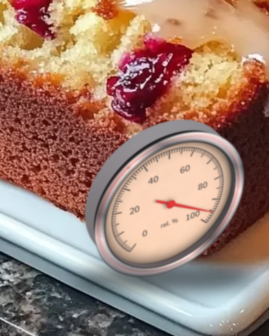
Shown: 95 %
